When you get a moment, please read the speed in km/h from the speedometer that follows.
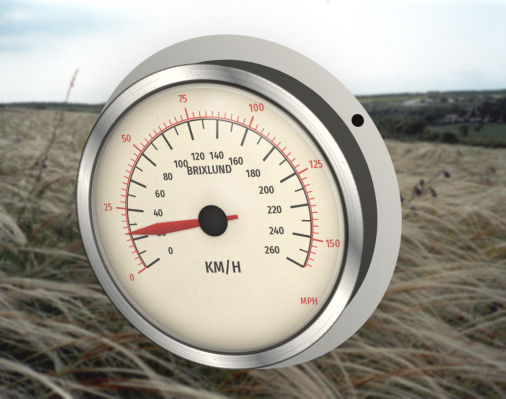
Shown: 25 km/h
